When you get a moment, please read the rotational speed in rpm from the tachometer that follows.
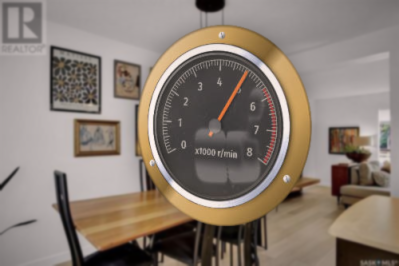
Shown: 5000 rpm
